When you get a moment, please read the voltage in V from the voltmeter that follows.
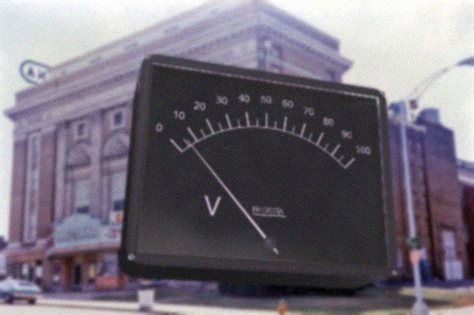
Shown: 5 V
